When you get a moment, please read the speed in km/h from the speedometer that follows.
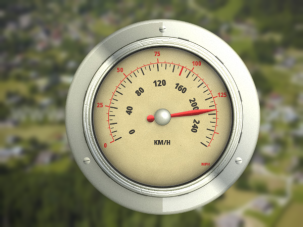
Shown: 215 km/h
